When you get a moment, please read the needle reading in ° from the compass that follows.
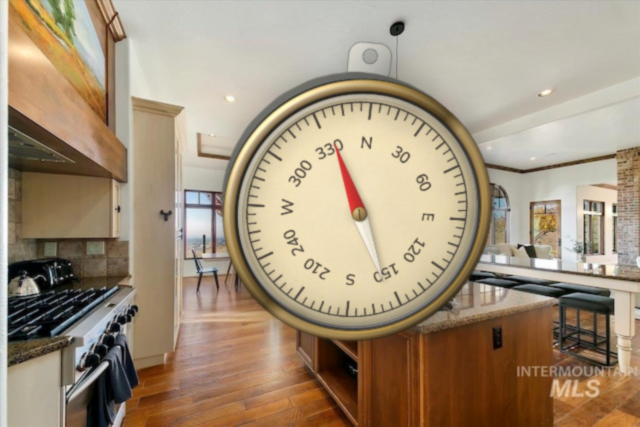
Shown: 335 °
